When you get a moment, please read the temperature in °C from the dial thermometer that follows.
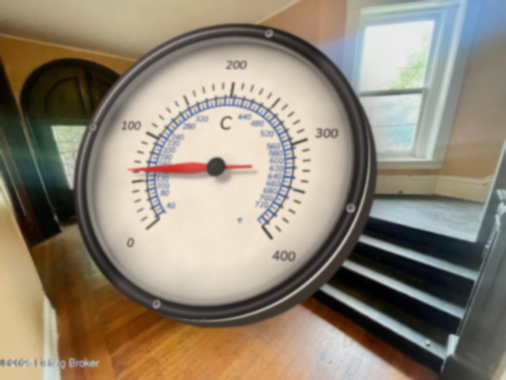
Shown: 60 °C
